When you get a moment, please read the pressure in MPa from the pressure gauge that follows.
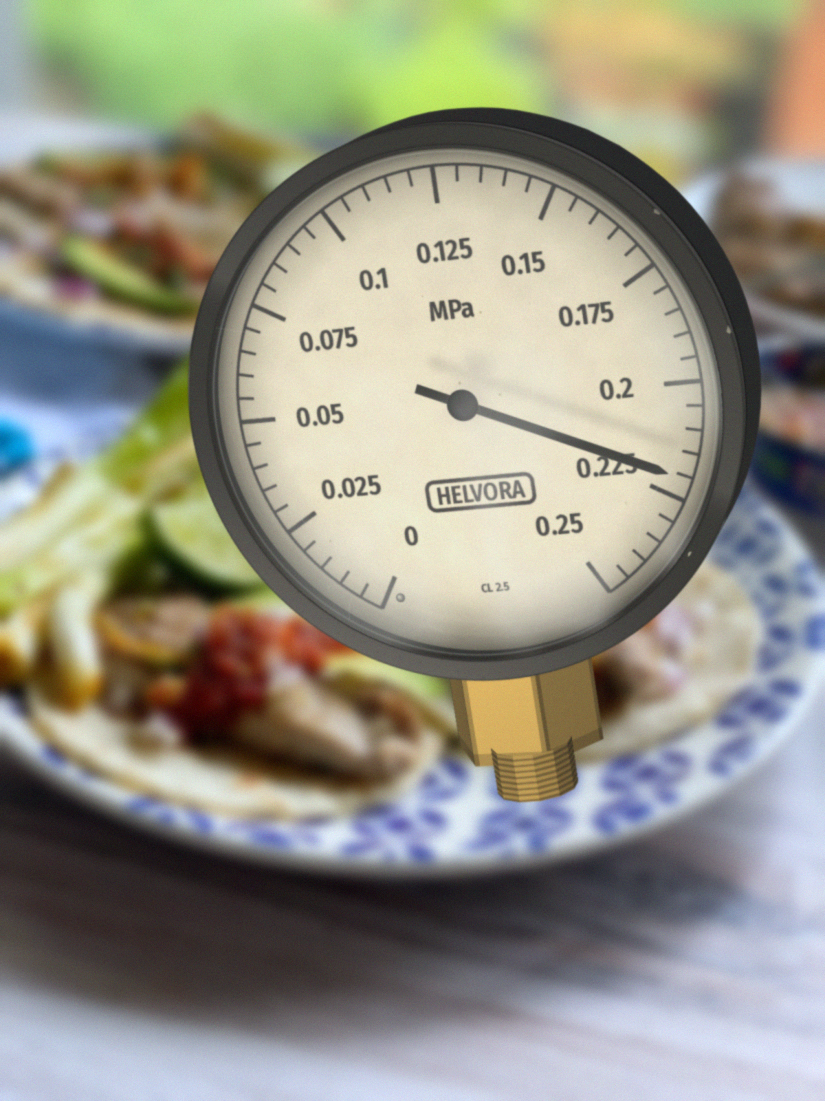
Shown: 0.22 MPa
